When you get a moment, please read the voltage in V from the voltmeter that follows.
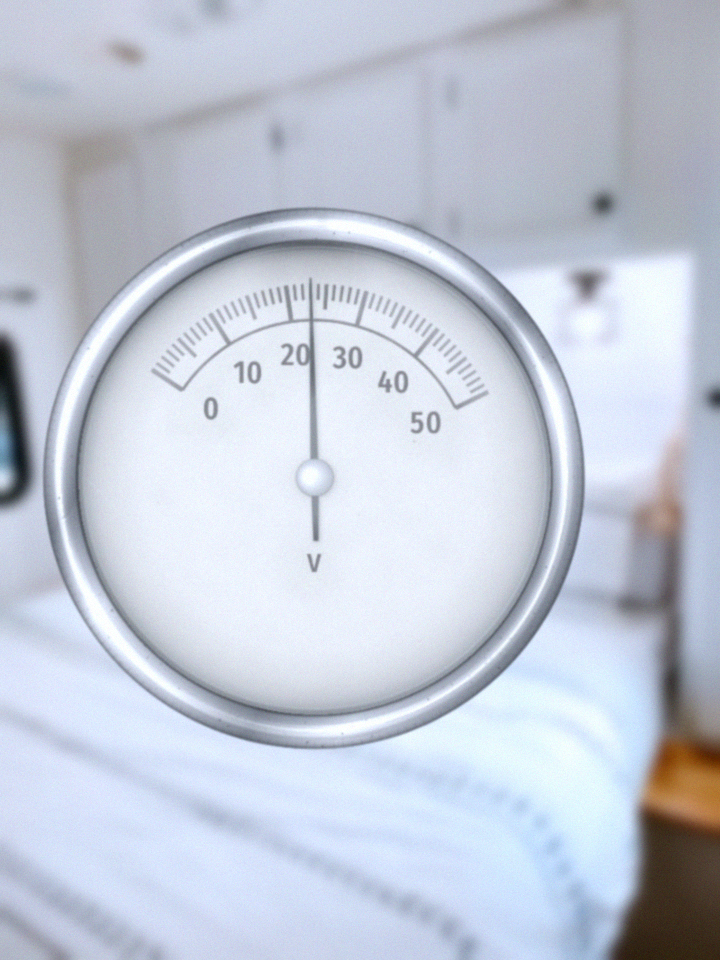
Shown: 23 V
